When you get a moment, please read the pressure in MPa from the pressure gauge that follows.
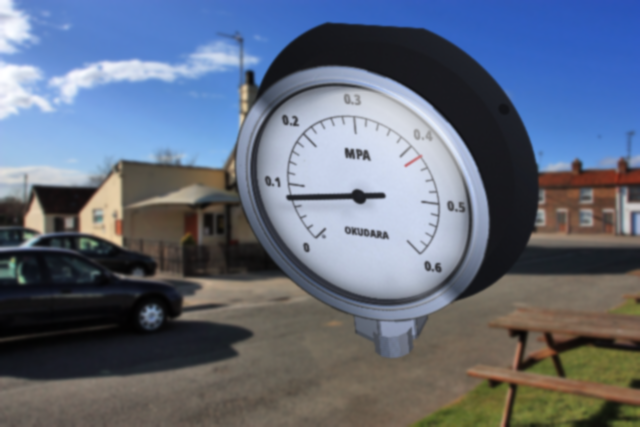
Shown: 0.08 MPa
